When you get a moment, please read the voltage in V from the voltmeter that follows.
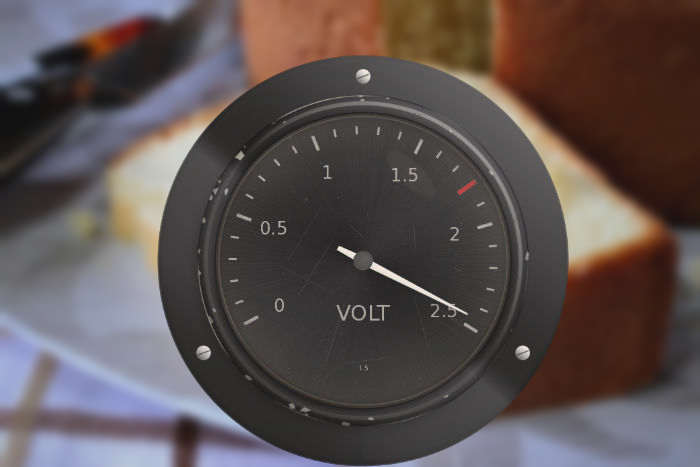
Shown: 2.45 V
